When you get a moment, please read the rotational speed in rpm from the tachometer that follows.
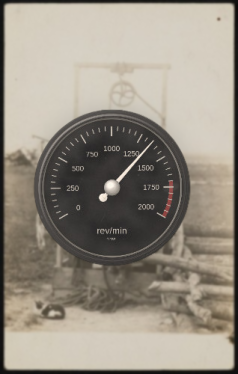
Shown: 1350 rpm
